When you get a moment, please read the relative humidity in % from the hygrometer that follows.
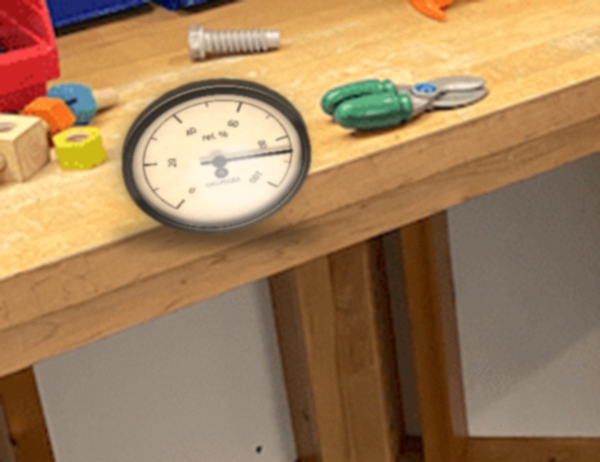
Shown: 85 %
